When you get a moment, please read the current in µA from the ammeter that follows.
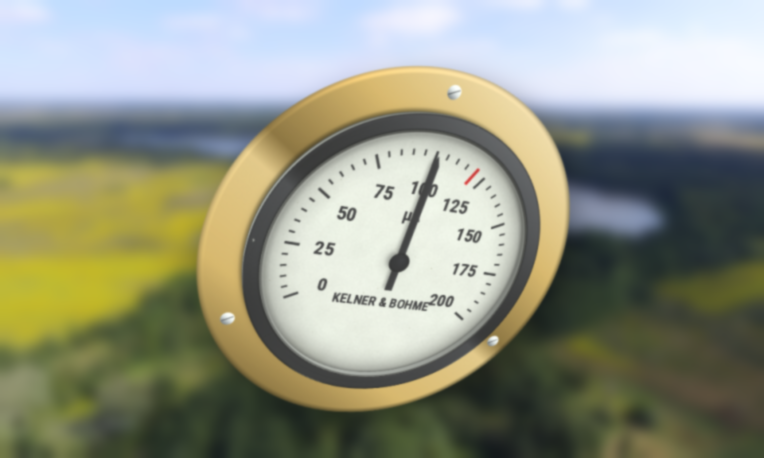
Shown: 100 µA
